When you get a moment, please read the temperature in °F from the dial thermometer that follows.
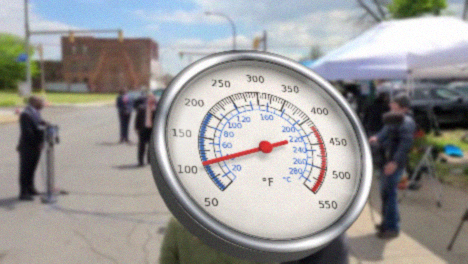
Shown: 100 °F
